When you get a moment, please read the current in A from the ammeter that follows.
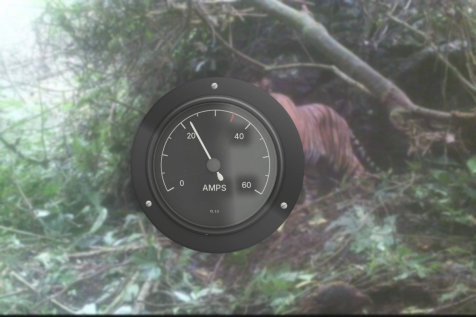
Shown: 22.5 A
